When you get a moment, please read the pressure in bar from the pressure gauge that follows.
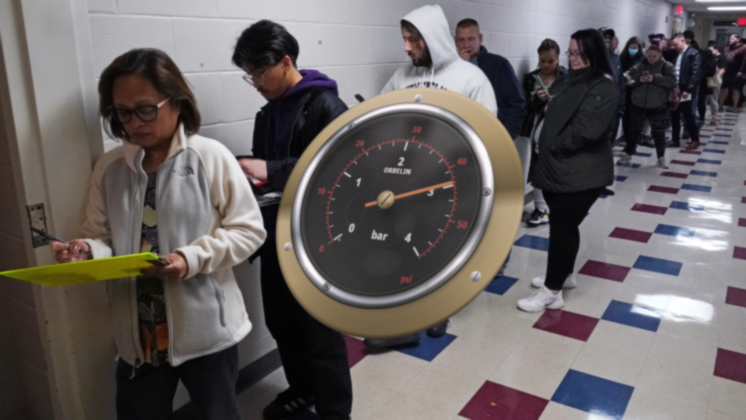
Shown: 3 bar
